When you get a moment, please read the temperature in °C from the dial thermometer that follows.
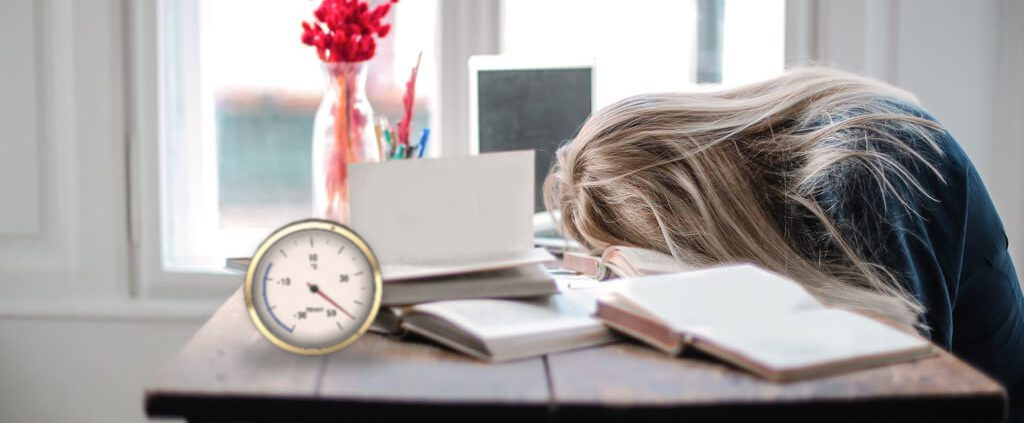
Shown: 45 °C
